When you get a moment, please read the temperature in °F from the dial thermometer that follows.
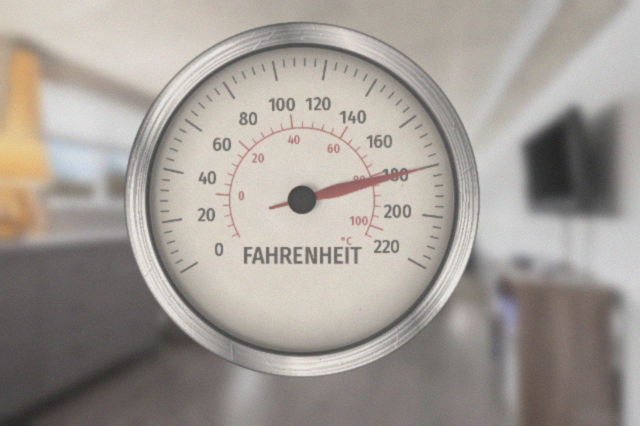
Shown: 180 °F
